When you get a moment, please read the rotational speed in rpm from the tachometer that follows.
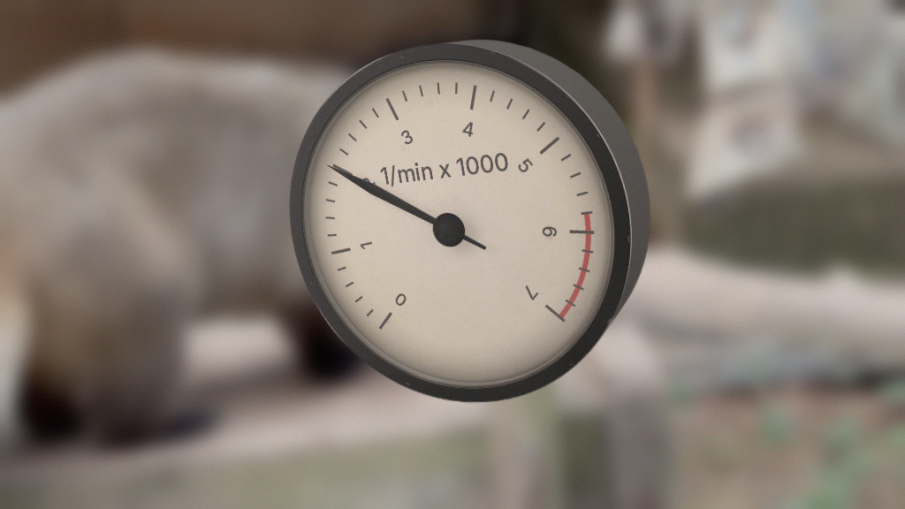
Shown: 2000 rpm
